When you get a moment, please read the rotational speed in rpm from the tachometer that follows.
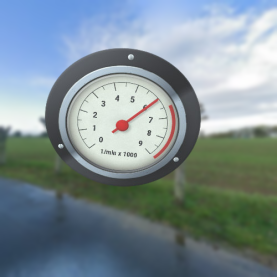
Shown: 6000 rpm
